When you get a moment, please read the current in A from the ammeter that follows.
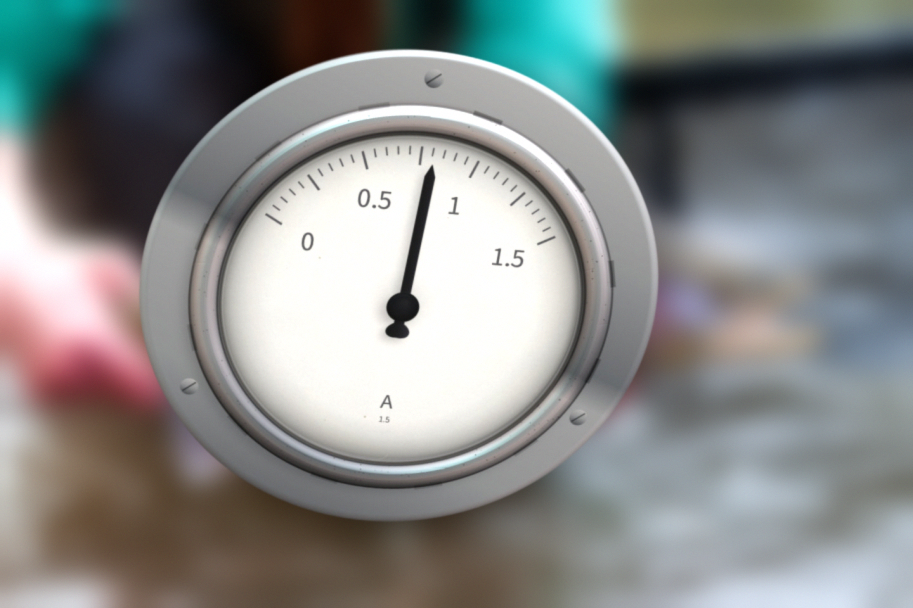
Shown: 0.8 A
